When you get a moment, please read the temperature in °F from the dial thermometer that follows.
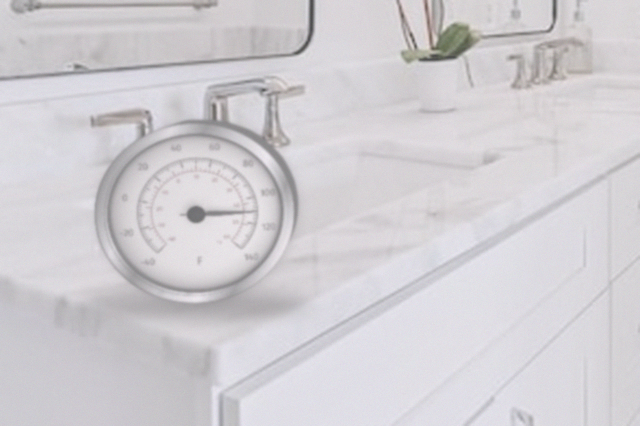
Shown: 110 °F
